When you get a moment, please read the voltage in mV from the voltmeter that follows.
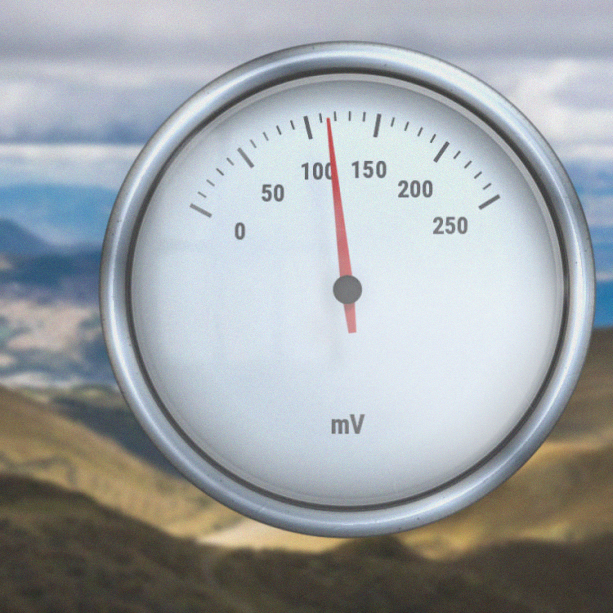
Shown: 115 mV
